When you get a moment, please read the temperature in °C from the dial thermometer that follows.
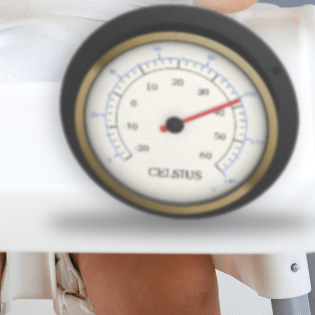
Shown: 38 °C
